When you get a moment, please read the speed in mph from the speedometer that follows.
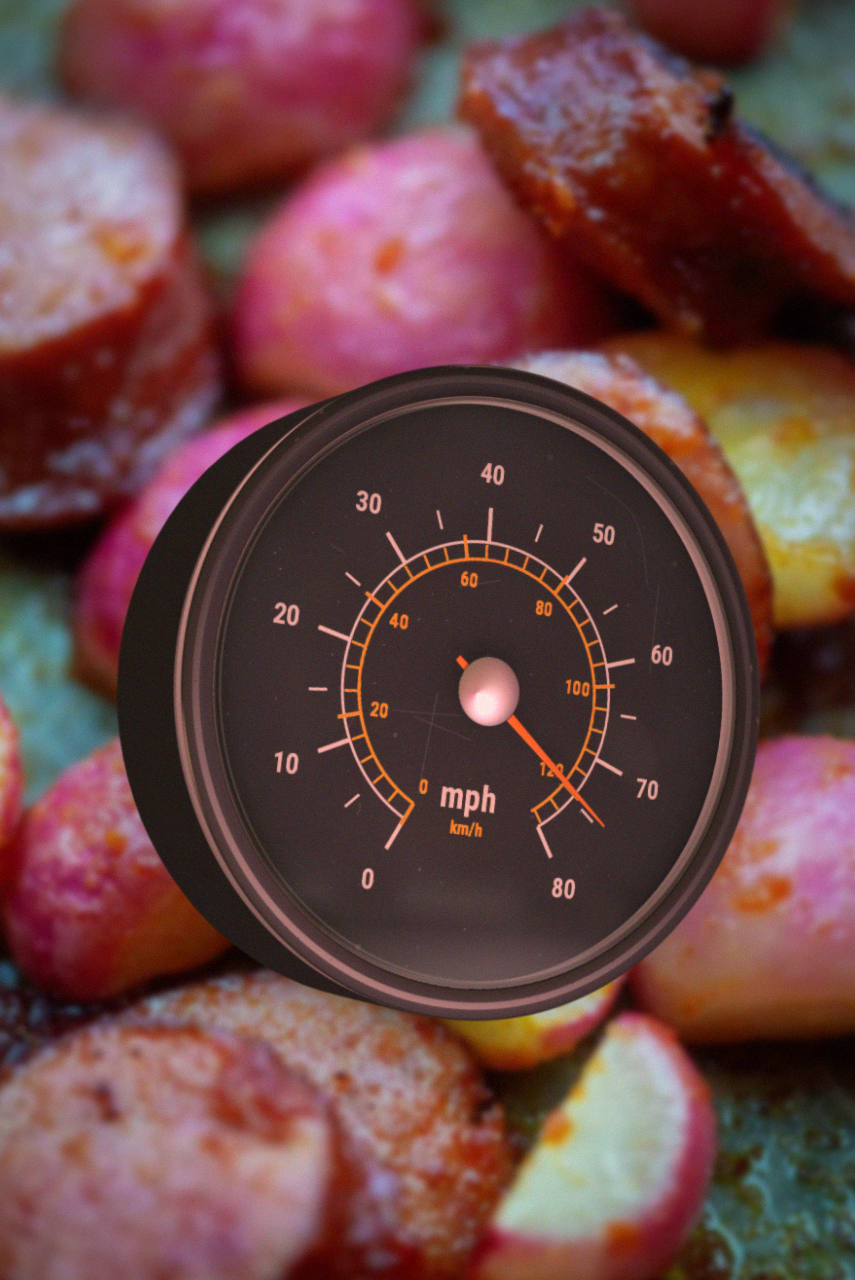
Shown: 75 mph
